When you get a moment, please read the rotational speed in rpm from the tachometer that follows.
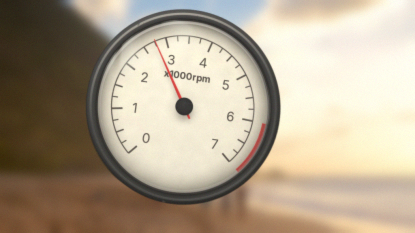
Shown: 2750 rpm
